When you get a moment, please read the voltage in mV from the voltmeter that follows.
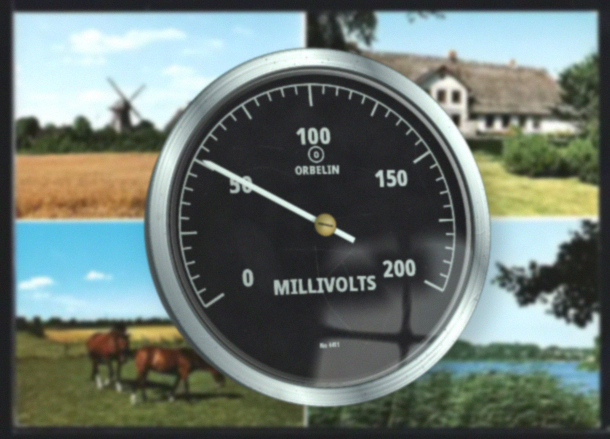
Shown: 50 mV
